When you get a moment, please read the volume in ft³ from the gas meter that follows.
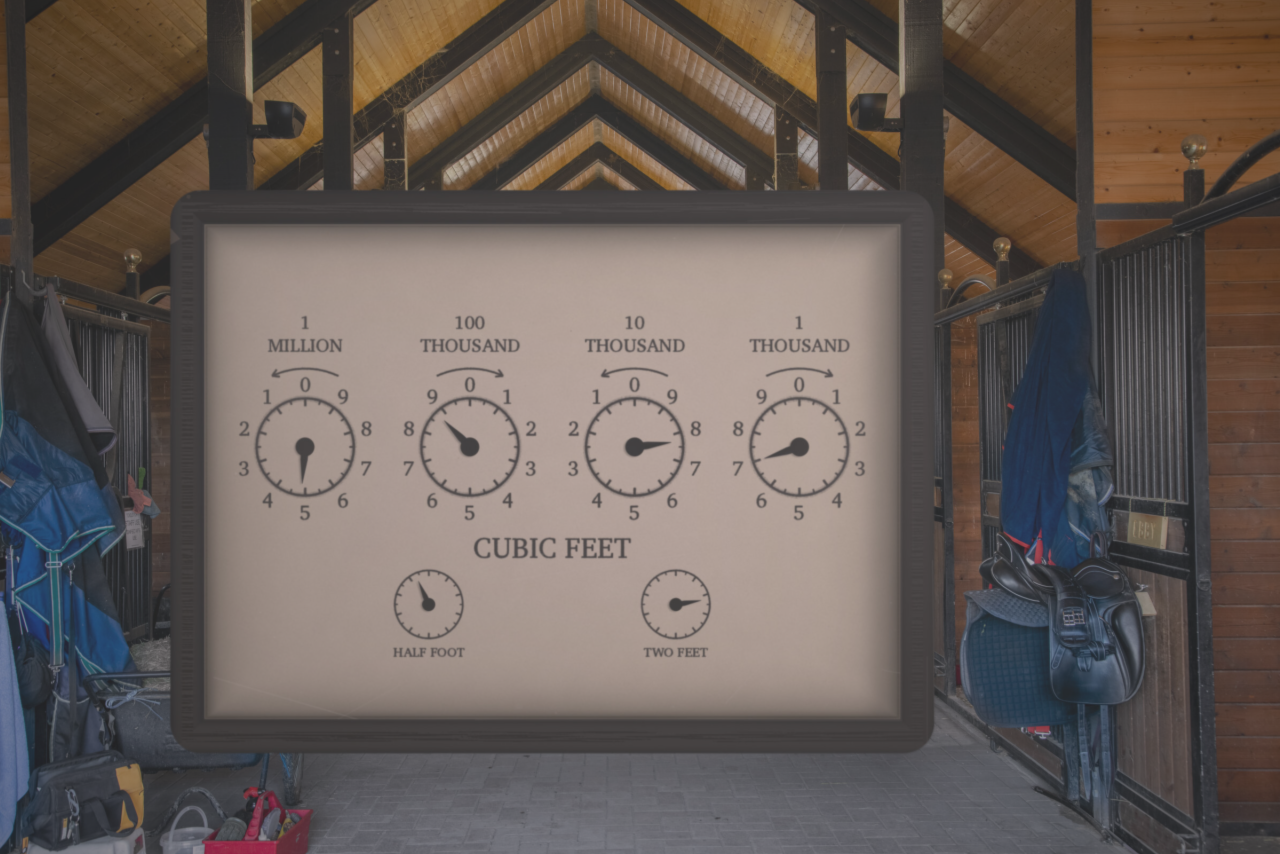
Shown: 487700 ft³
